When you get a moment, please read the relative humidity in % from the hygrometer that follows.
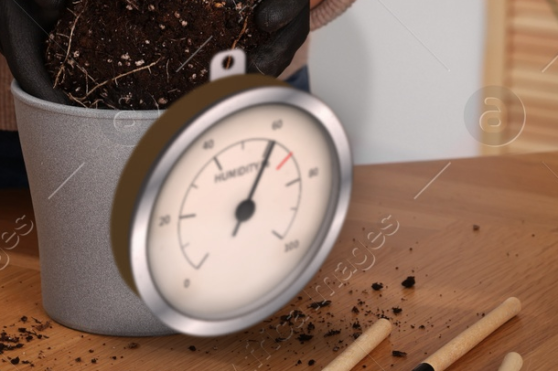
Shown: 60 %
